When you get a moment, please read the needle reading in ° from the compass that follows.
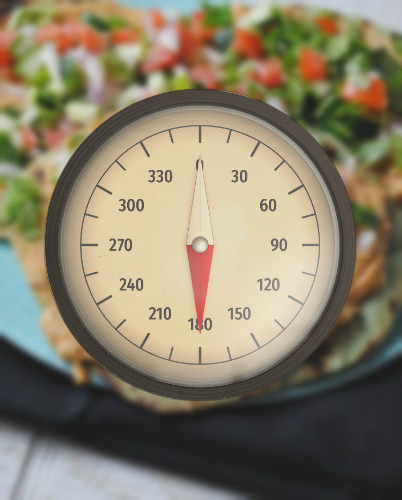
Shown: 180 °
